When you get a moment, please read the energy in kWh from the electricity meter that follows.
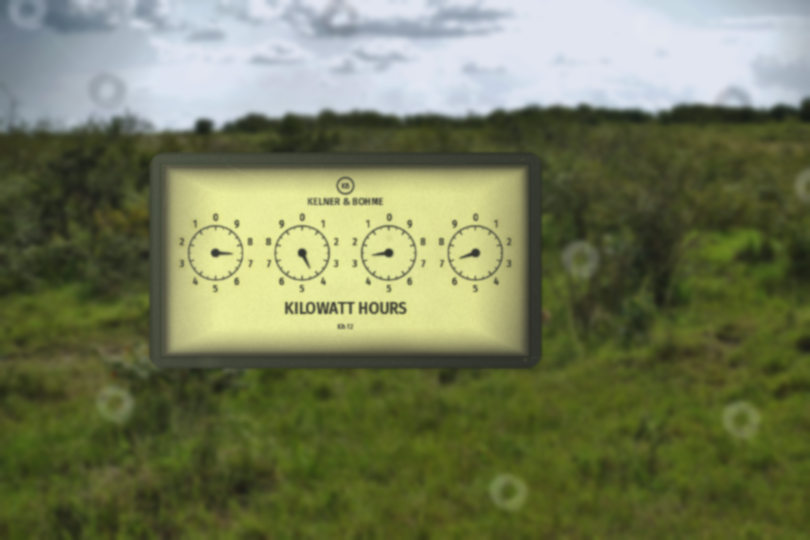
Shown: 7427 kWh
